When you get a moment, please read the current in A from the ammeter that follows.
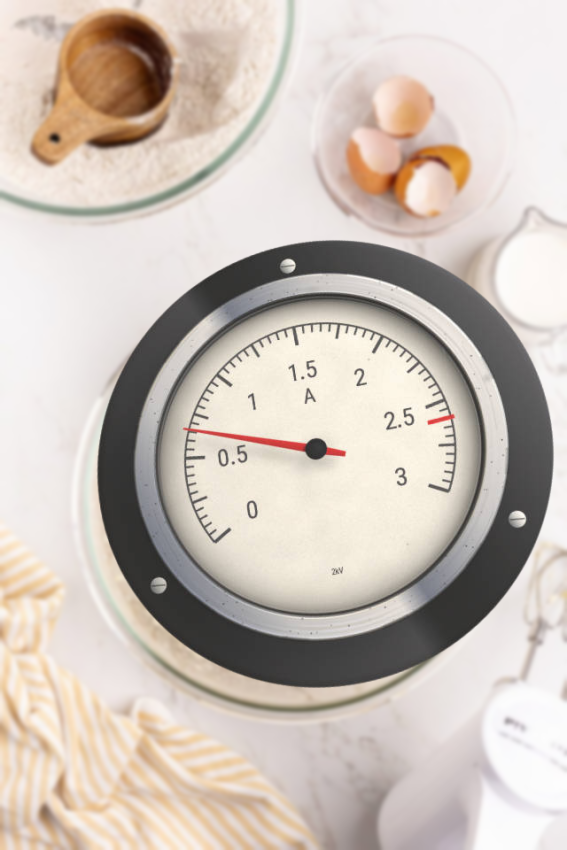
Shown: 0.65 A
